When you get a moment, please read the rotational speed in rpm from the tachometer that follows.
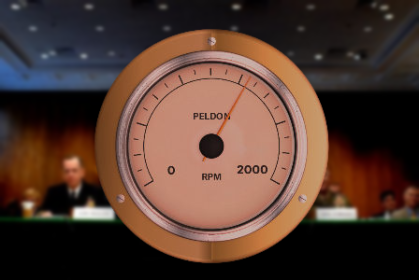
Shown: 1250 rpm
